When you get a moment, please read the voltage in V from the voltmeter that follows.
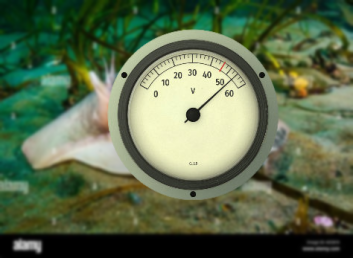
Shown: 54 V
